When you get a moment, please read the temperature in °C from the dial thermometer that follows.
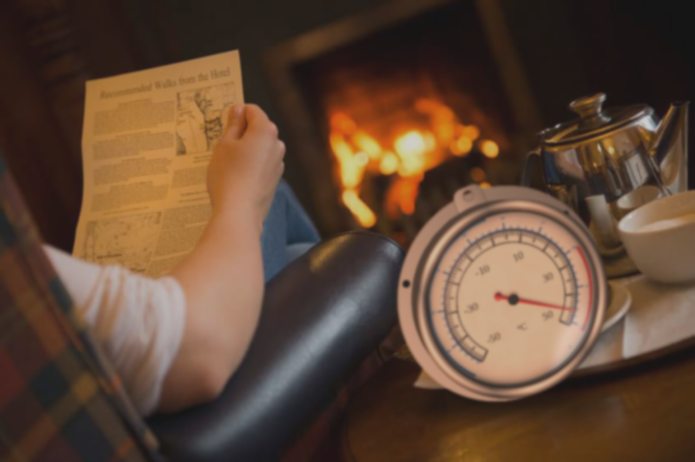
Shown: 45 °C
